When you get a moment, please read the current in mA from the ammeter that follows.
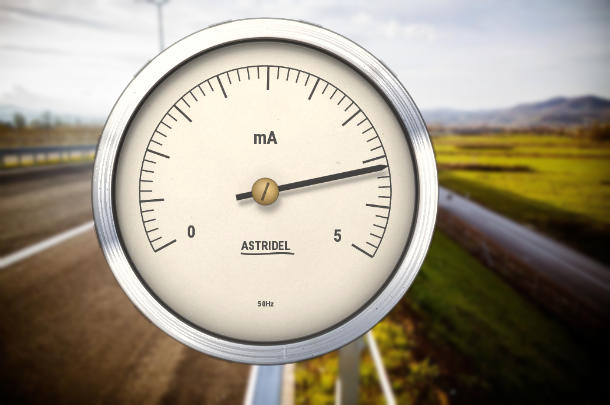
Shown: 4.1 mA
